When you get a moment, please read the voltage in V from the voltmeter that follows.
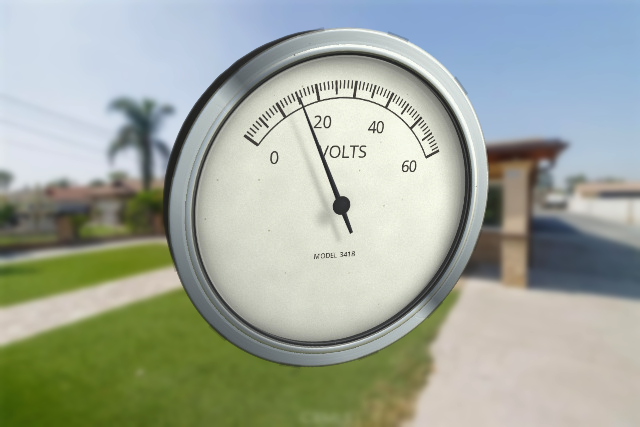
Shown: 15 V
